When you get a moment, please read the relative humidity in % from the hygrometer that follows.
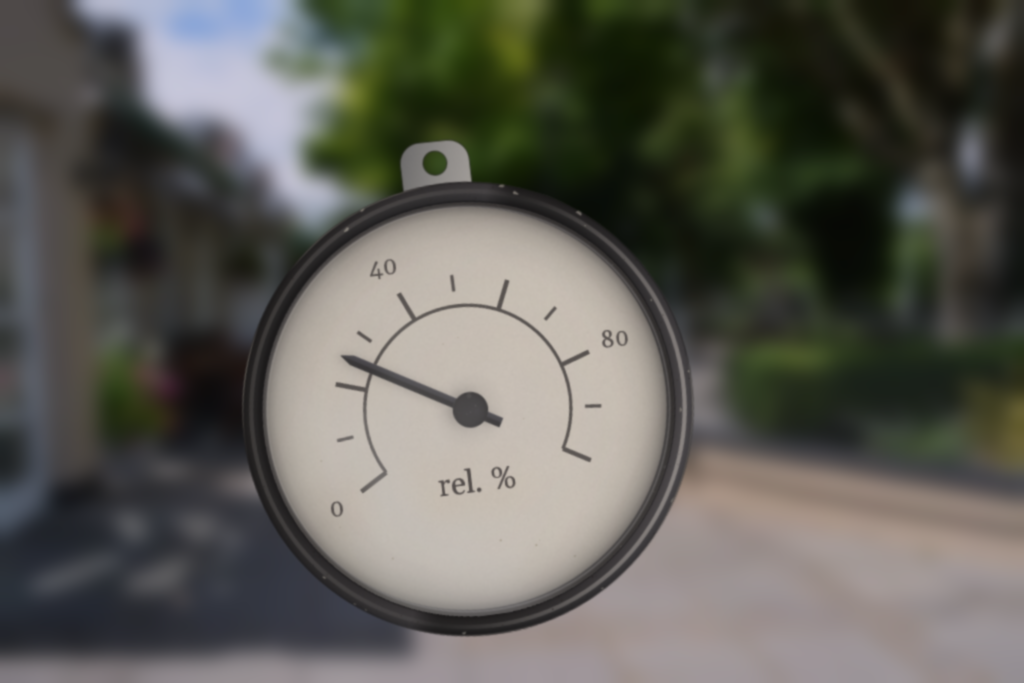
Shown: 25 %
